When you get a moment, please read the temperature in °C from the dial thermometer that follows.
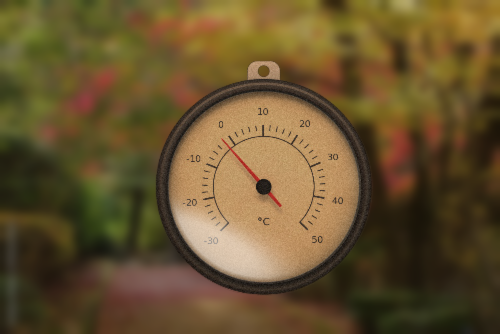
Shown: -2 °C
